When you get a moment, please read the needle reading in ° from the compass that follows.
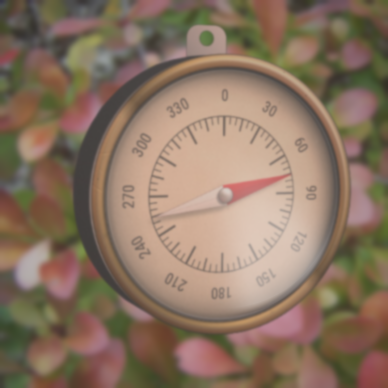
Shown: 75 °
